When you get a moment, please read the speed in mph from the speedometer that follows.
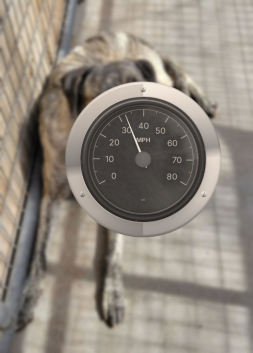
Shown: 32.5 mph
